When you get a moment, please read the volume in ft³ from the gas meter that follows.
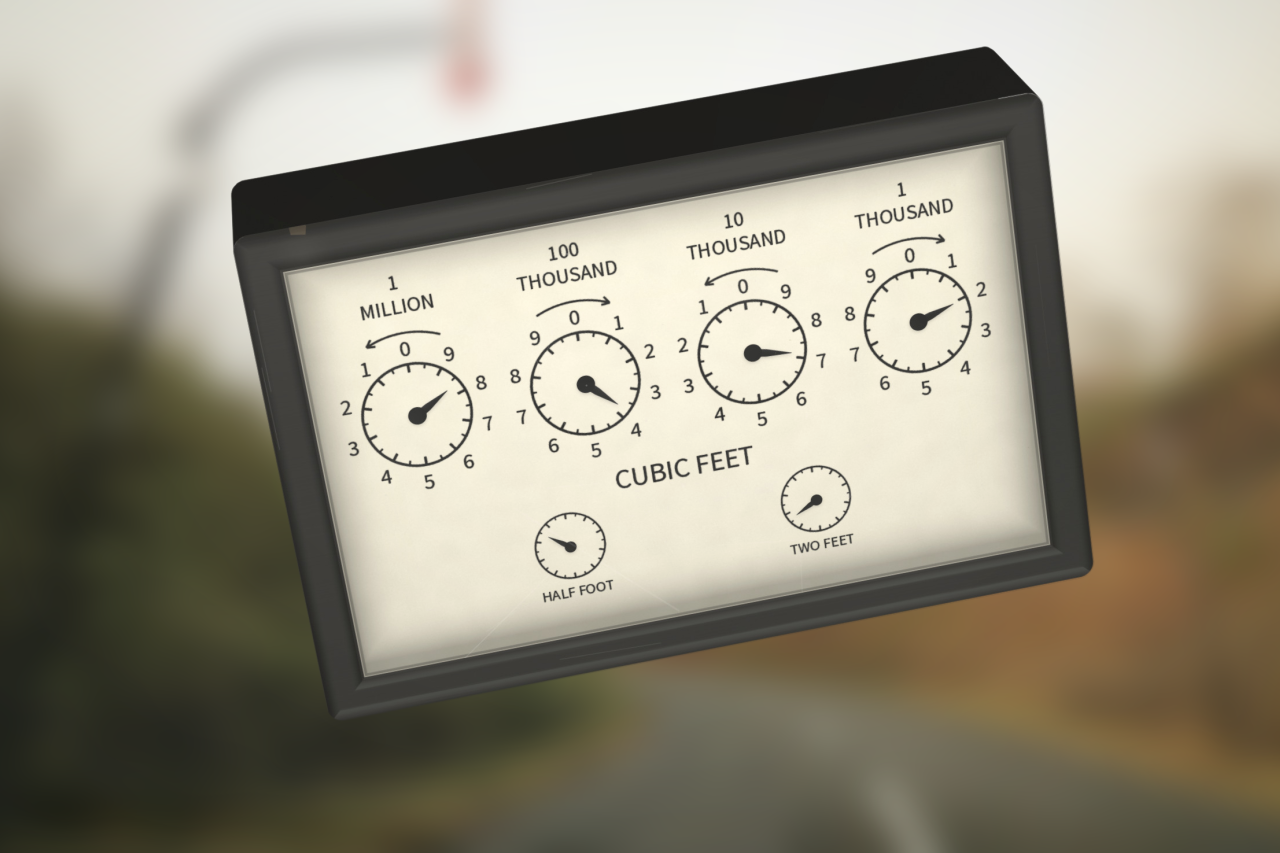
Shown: 837200 ft³
